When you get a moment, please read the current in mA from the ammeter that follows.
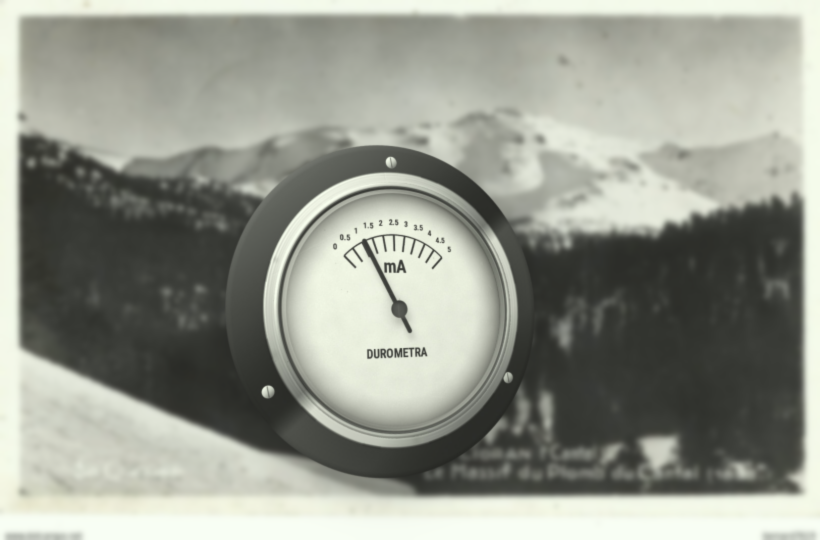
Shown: 1 mA
